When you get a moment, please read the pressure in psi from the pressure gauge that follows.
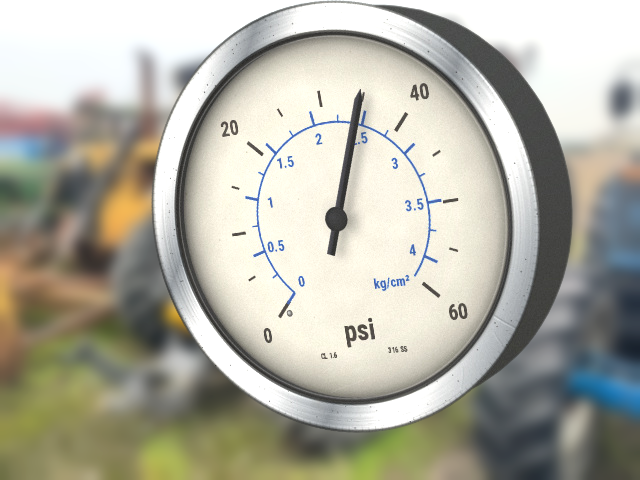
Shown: 35 psi
